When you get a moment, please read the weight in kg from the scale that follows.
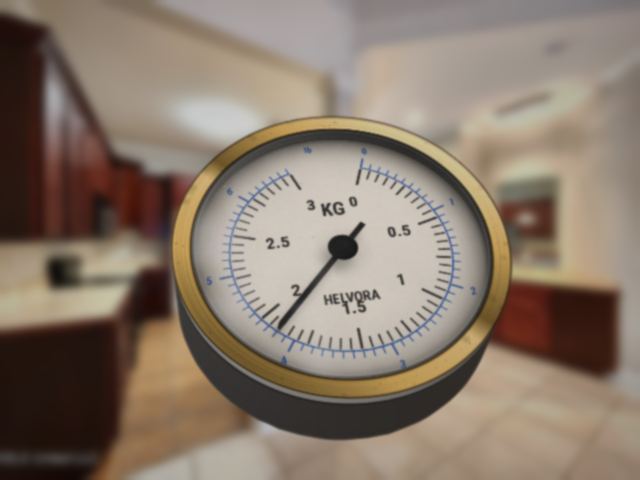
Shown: 1.9 kg
